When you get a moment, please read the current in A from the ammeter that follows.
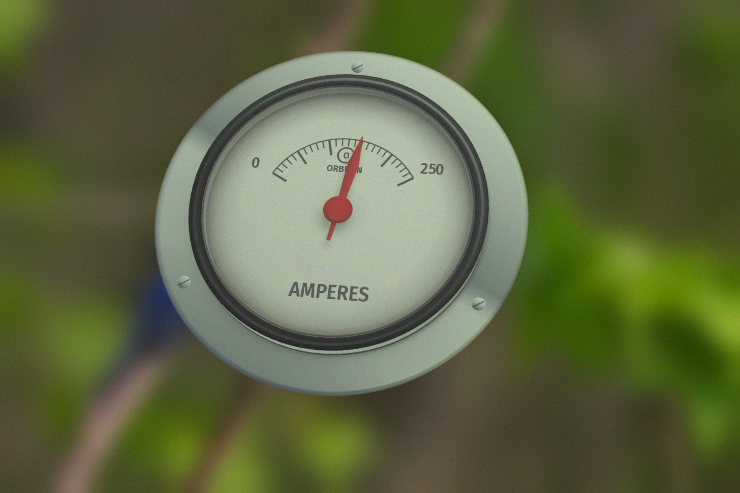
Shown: 150 A
